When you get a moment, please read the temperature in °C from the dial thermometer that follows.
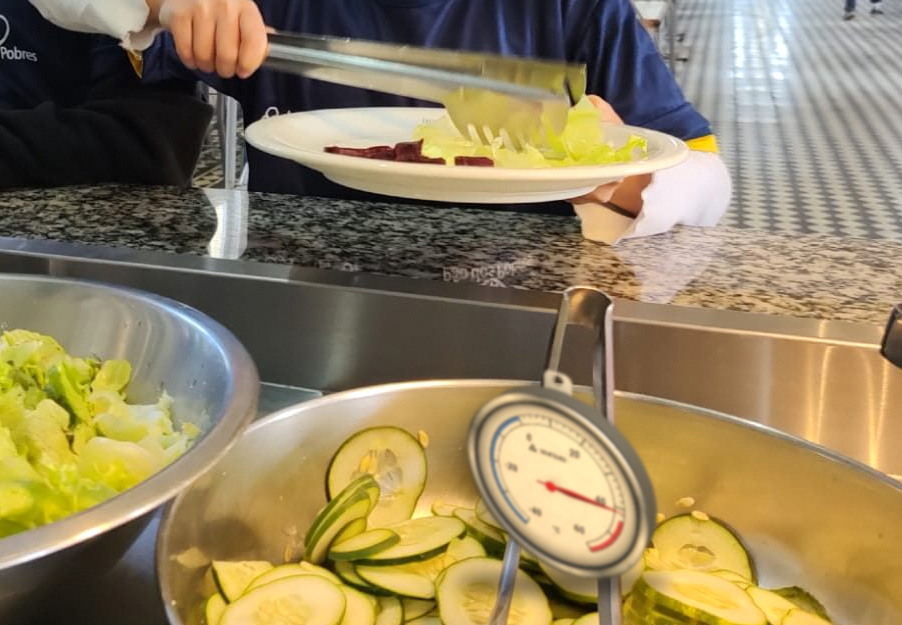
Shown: 40 °C
